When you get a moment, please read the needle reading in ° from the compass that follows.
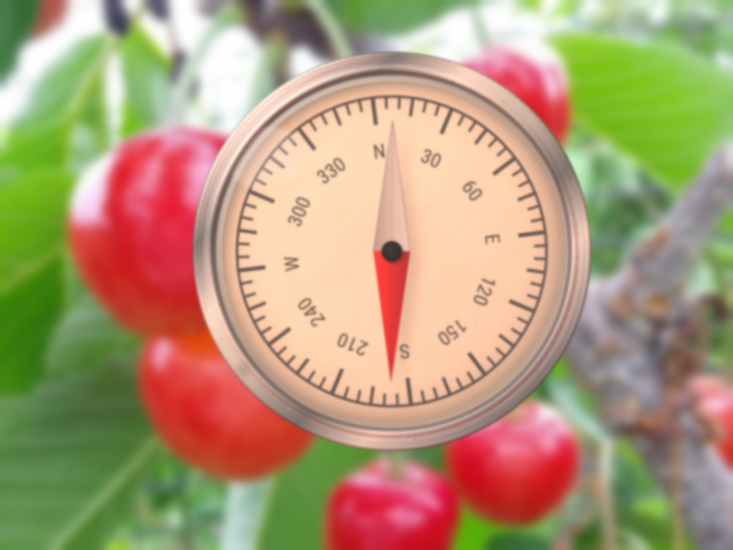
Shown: 187.5 °
